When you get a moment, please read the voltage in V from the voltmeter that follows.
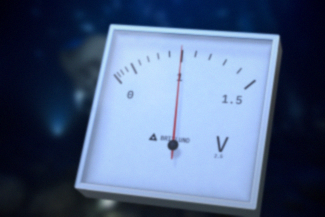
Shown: 1 V
